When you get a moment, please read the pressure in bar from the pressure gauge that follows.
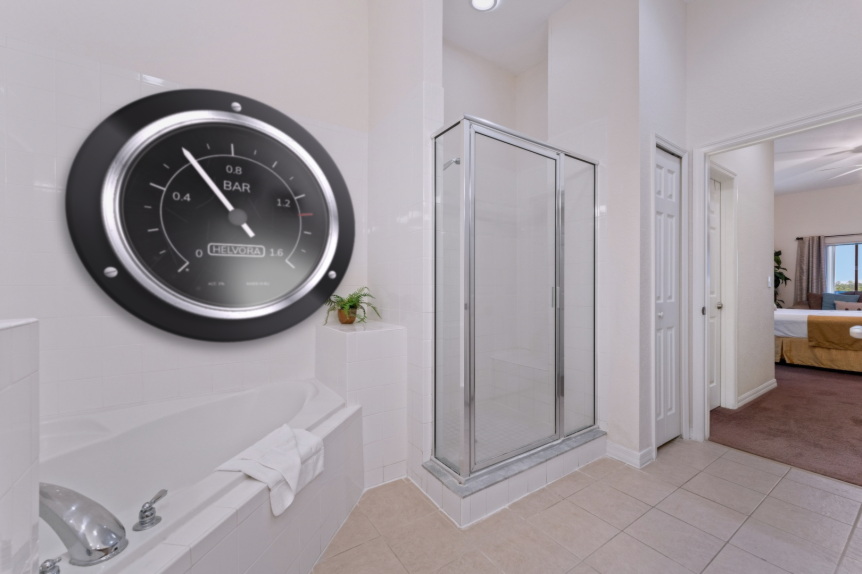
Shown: 0.6 bar
